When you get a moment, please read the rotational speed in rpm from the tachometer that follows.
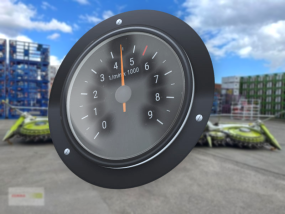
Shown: 4500 rpm
